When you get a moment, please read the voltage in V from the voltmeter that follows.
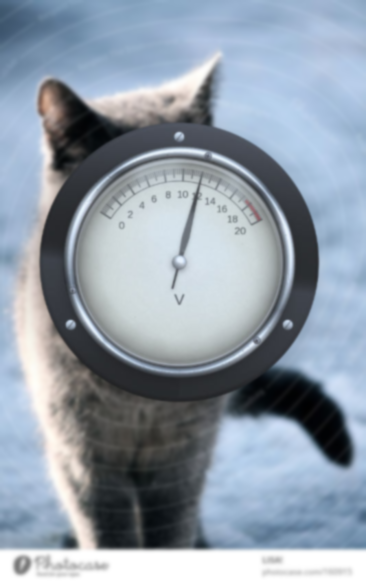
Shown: 12 V
